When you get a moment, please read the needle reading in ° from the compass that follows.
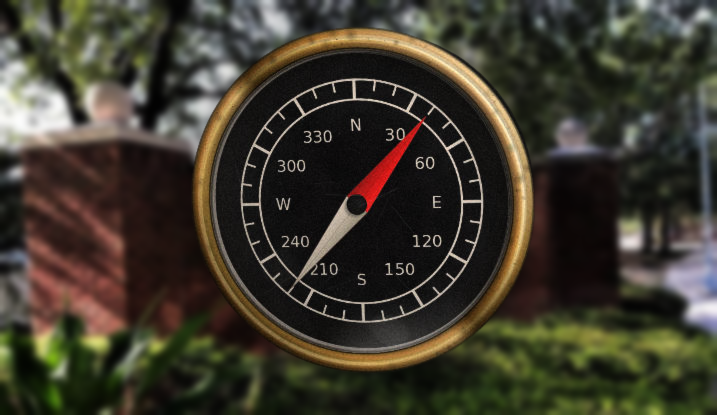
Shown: 40 °
